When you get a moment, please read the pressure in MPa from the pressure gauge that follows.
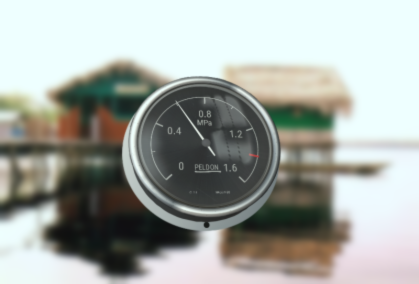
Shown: 0.6 MPa
